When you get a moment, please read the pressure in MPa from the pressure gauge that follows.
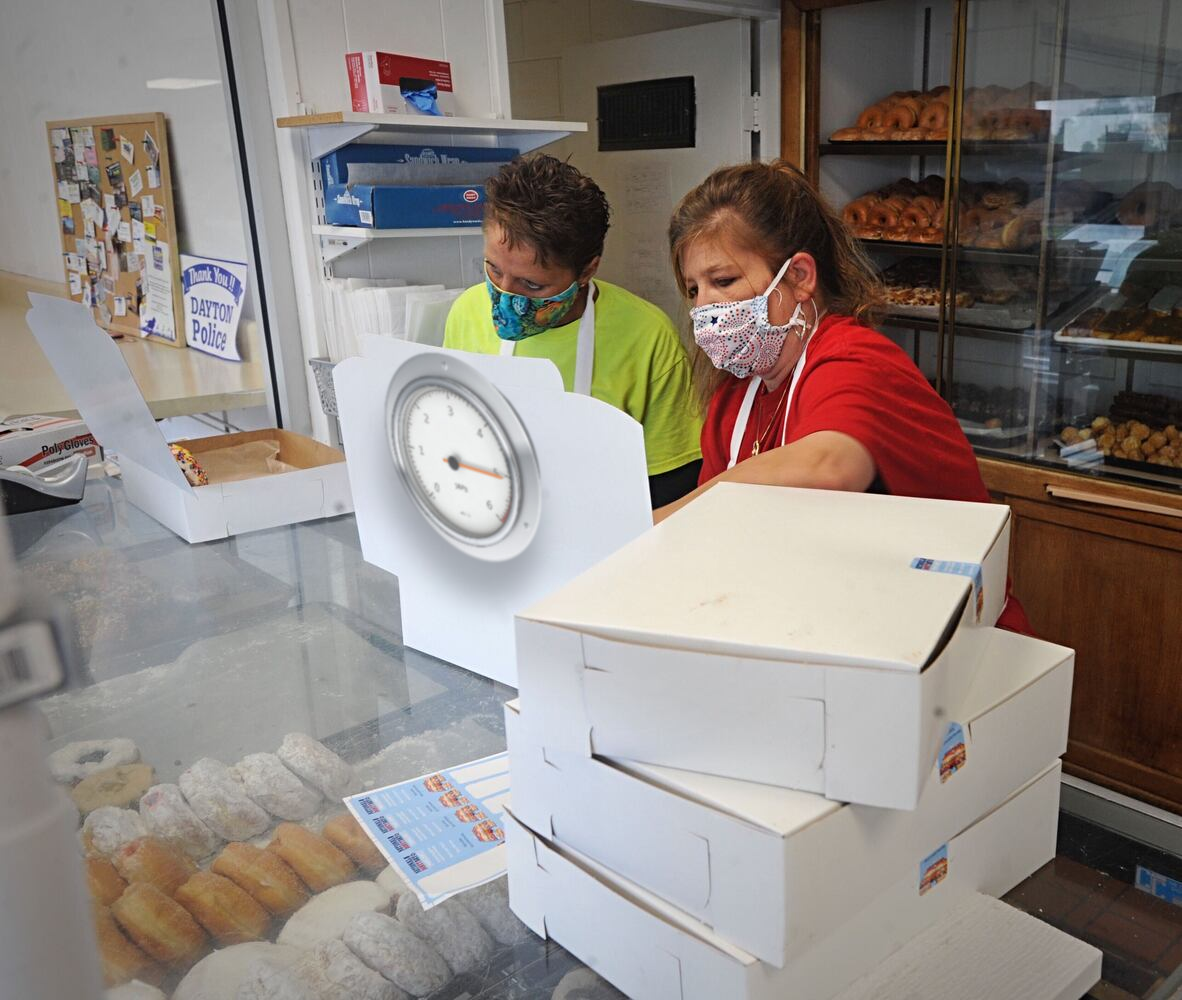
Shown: 5 MPa
